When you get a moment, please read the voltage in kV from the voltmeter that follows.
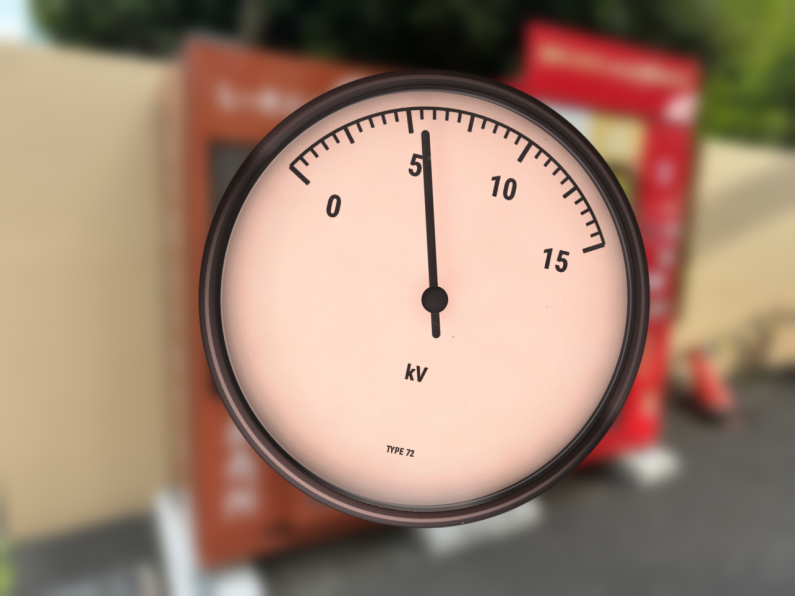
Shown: 5.5 kV
